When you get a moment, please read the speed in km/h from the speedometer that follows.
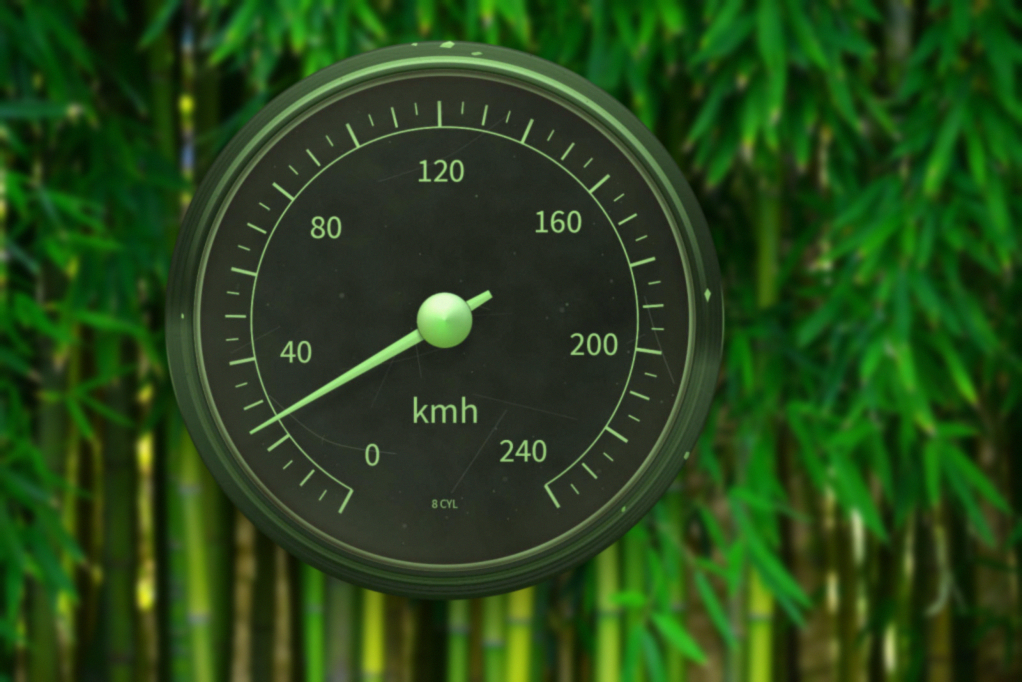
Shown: 25 km/h
